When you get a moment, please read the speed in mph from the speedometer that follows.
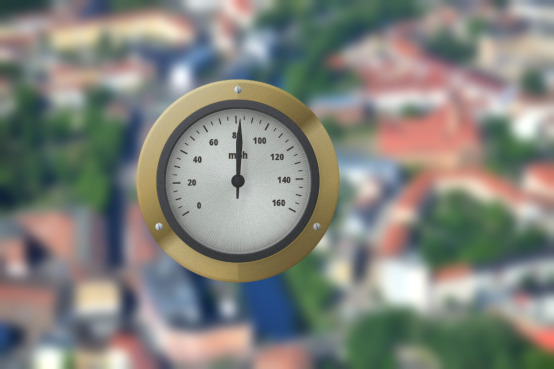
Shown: 82.5 mph
